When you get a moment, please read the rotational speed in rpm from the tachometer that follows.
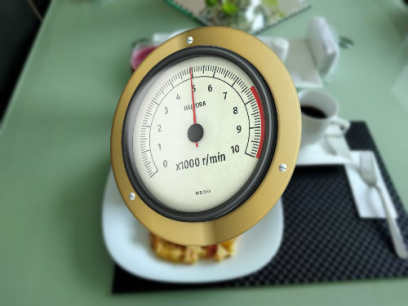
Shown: 5000 rpm
